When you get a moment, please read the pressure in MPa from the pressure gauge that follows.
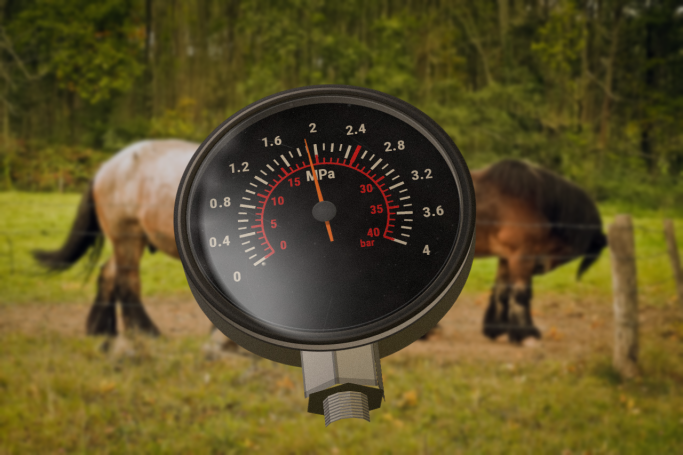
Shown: 1.9 MPa
